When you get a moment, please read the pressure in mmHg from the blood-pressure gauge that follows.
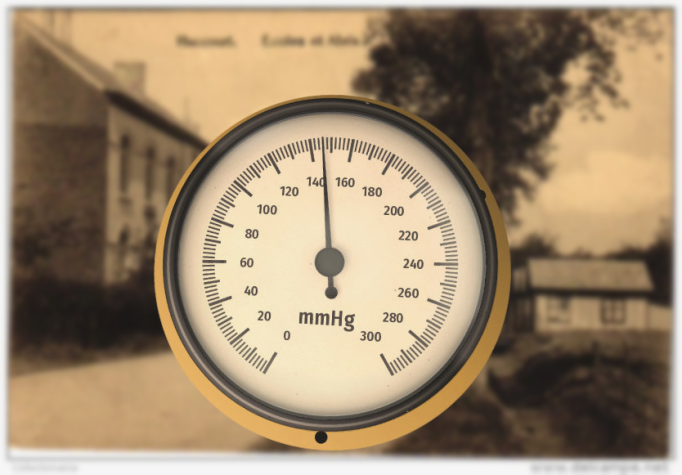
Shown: 146 mmHg
